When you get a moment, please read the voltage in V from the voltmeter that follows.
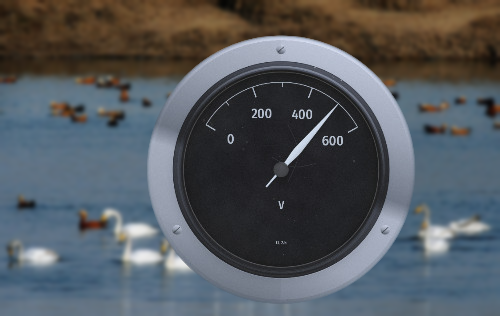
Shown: 500 V
